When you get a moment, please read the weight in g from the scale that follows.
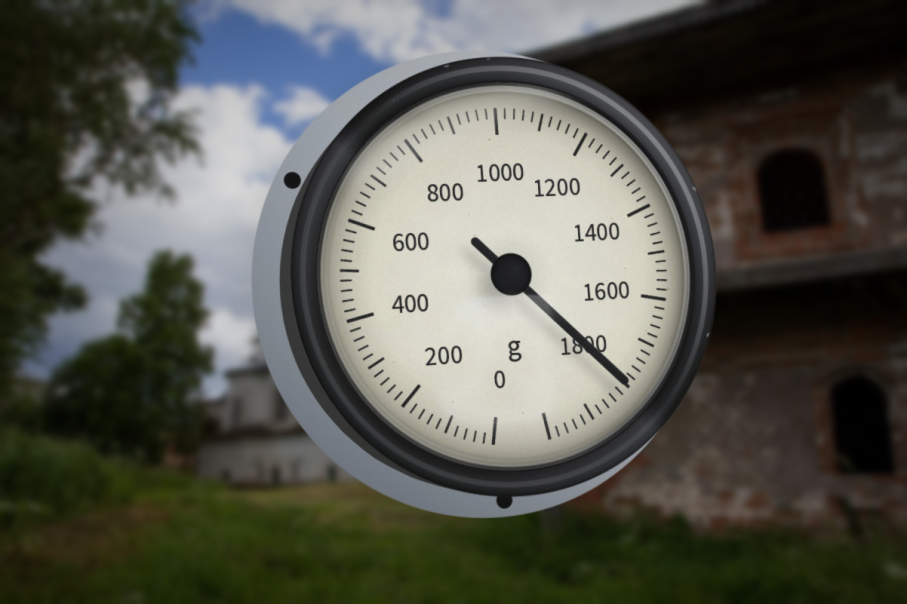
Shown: 1800 g
